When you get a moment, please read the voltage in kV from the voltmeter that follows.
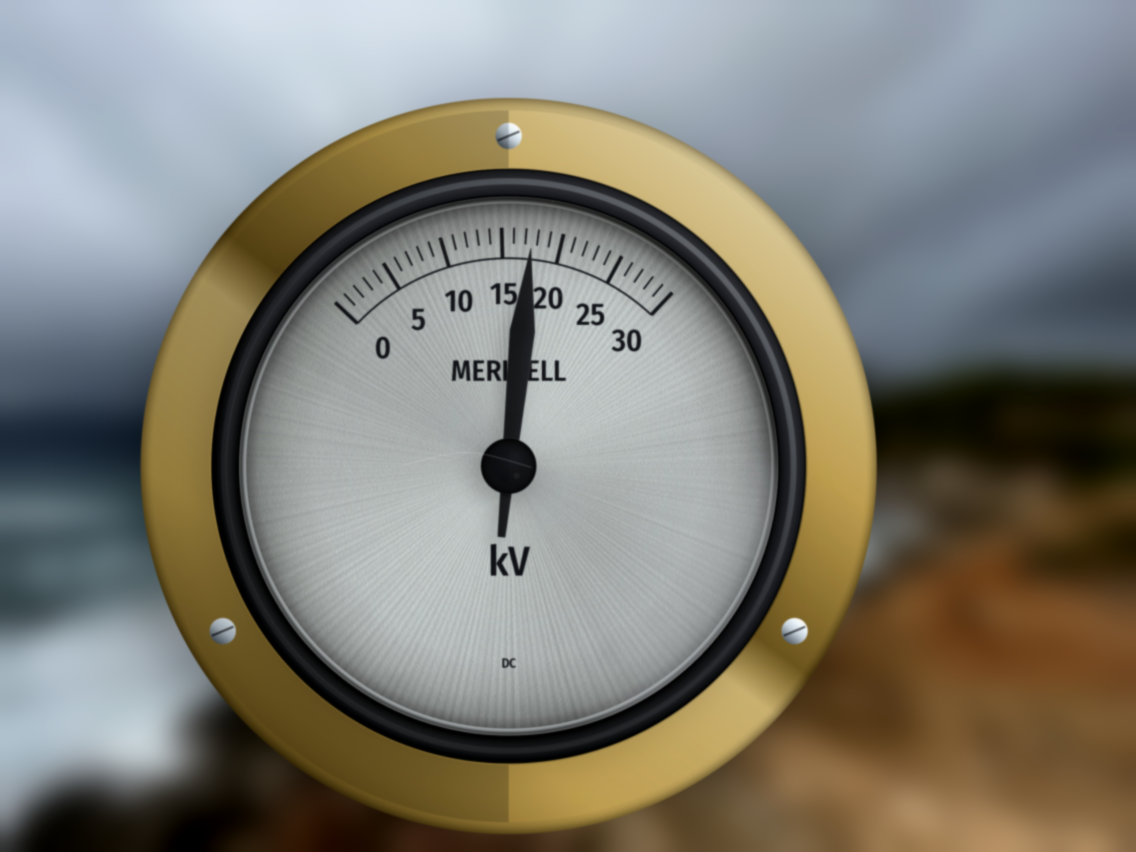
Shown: 17.5 kV
